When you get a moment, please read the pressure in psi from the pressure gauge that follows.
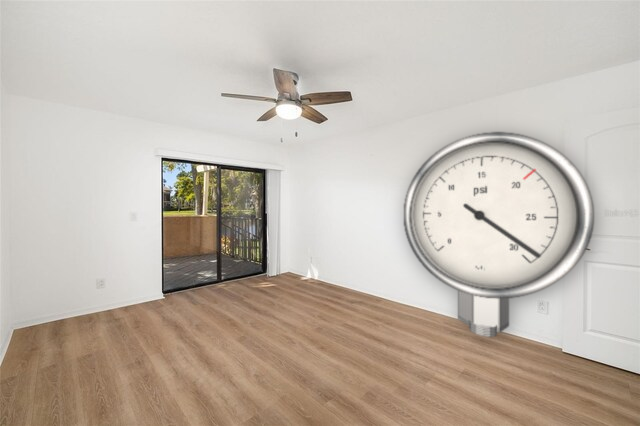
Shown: 29 psi
